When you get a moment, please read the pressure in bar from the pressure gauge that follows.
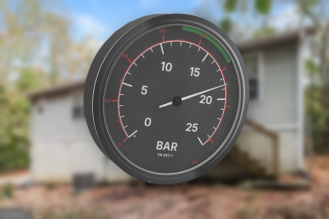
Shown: 18.5 bar
